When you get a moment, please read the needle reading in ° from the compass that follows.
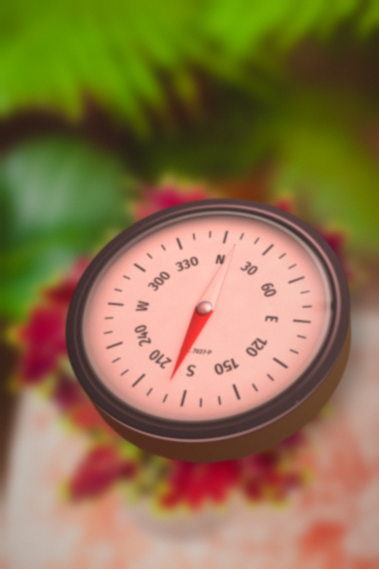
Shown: 190 °
